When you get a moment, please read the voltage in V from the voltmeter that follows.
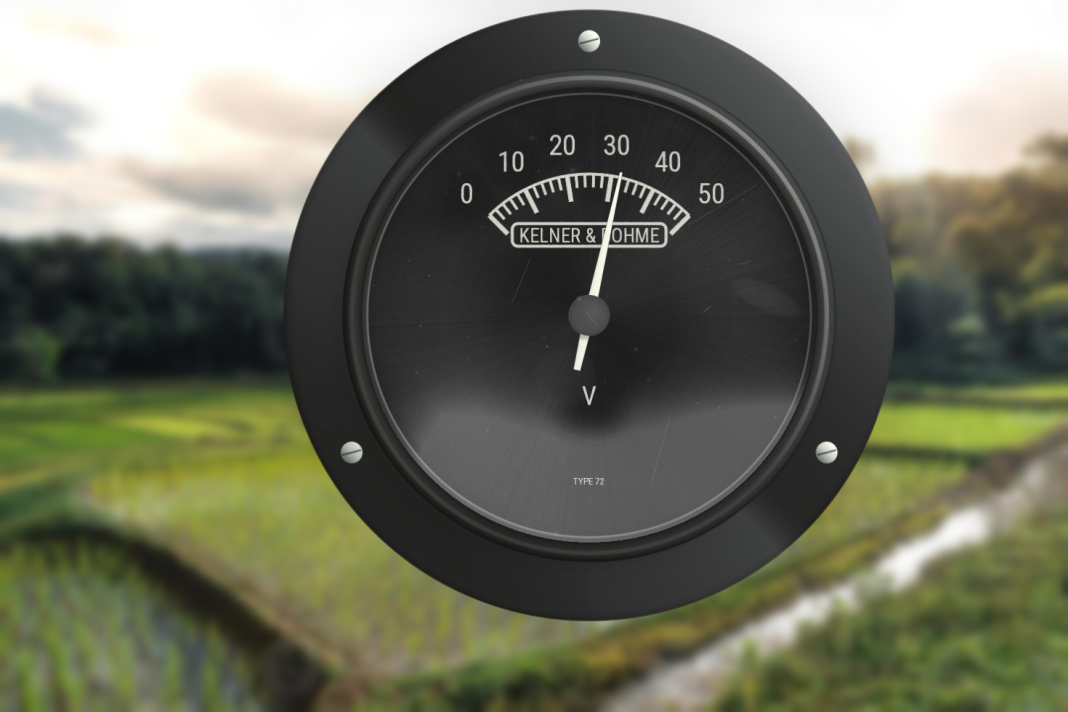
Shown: 32 V
